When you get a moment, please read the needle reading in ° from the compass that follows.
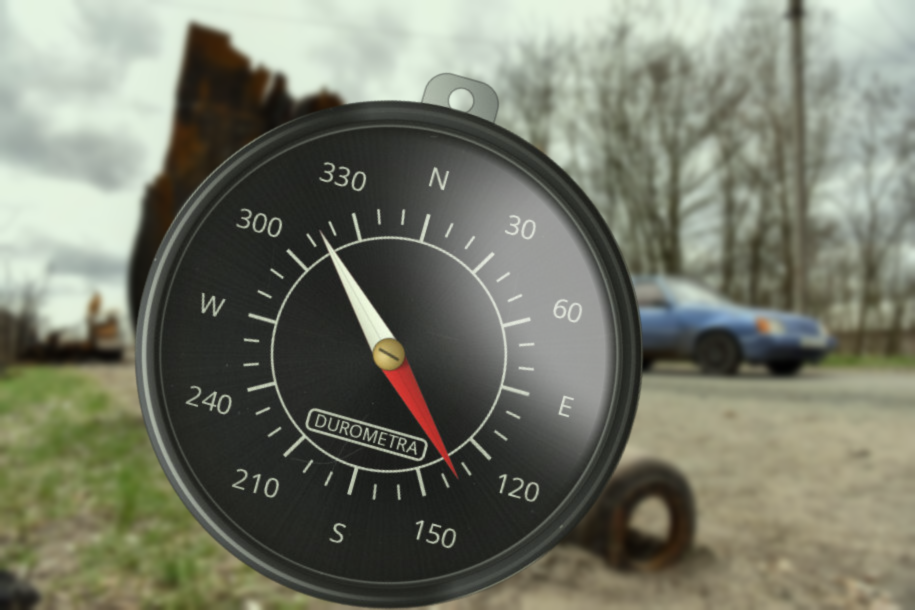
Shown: 135 °
